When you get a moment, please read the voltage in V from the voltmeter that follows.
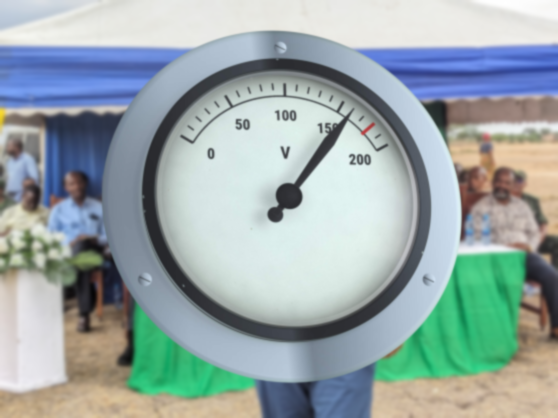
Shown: 160 V
